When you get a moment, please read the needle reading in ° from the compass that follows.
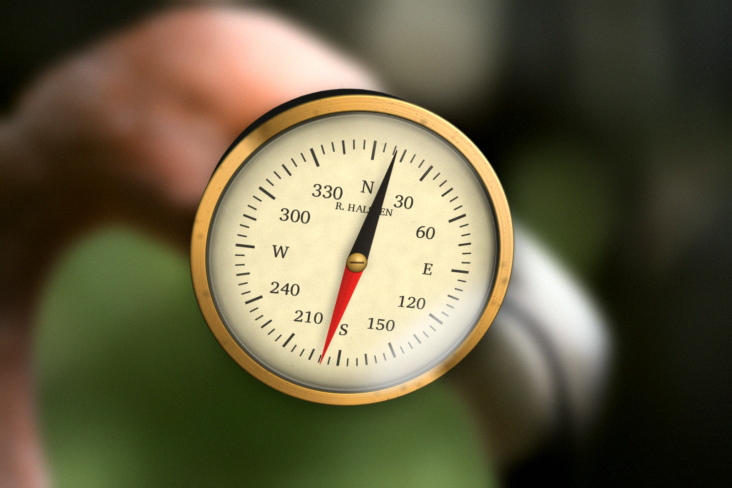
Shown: 190 °
